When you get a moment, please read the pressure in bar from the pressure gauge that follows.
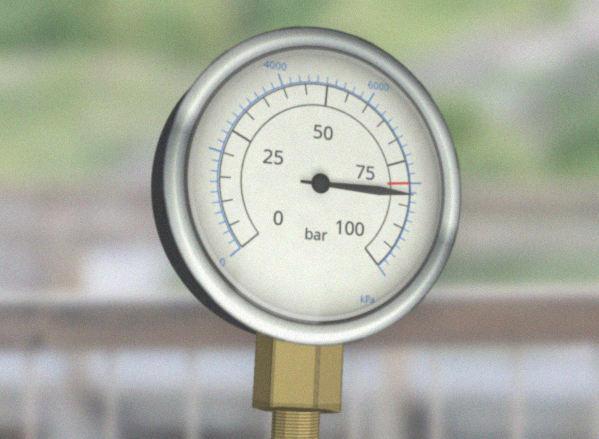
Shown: 82.5 bar
